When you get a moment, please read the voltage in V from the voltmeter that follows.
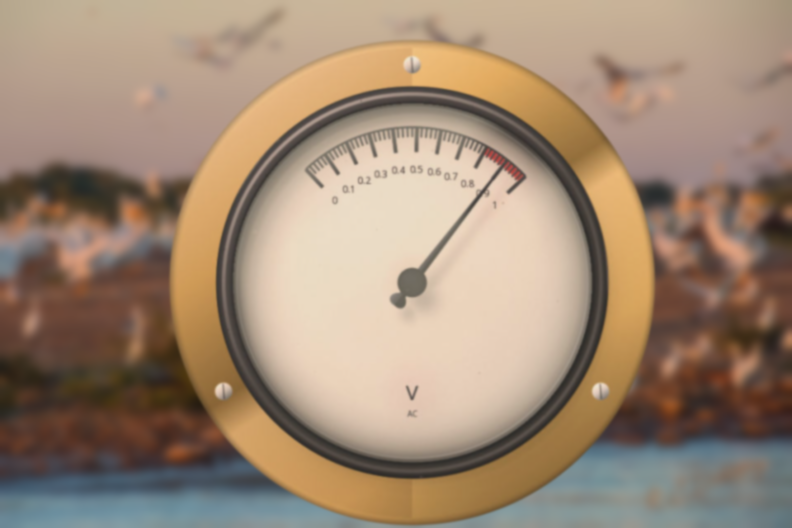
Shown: 0.9 V
